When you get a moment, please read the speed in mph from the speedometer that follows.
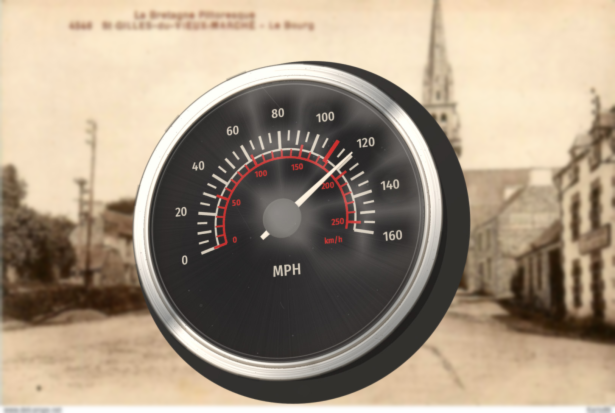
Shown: 120 mph
